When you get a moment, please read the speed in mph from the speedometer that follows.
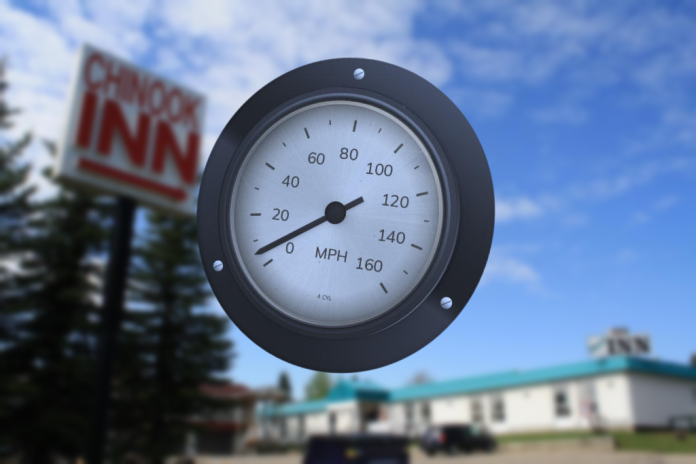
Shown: 5 mph
